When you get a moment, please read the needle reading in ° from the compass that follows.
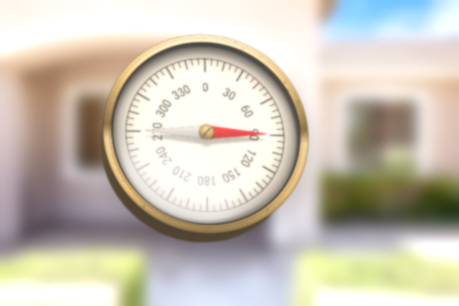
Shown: 90 °
